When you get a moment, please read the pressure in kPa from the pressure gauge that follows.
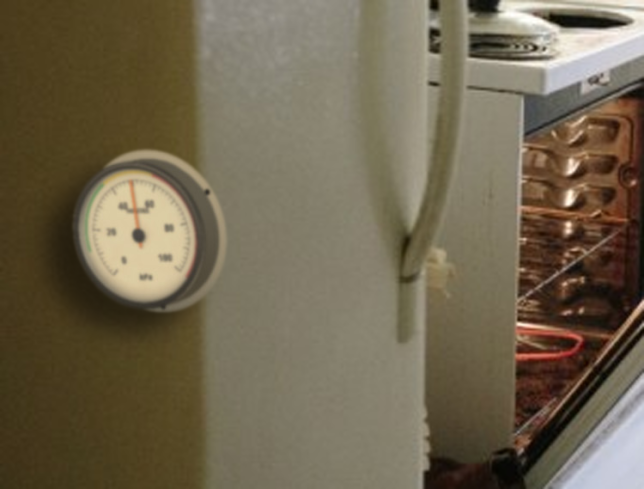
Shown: 50 kPa
